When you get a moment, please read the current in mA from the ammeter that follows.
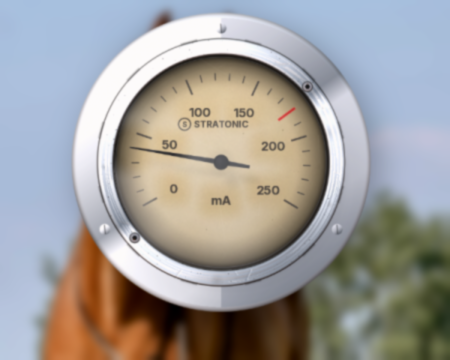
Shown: 40 mA
